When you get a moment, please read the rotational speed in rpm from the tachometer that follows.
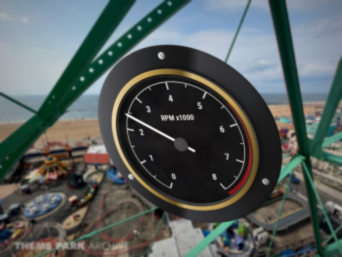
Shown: 2500 rpm
